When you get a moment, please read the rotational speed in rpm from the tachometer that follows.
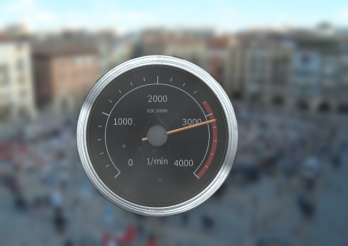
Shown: 3100 rpm
